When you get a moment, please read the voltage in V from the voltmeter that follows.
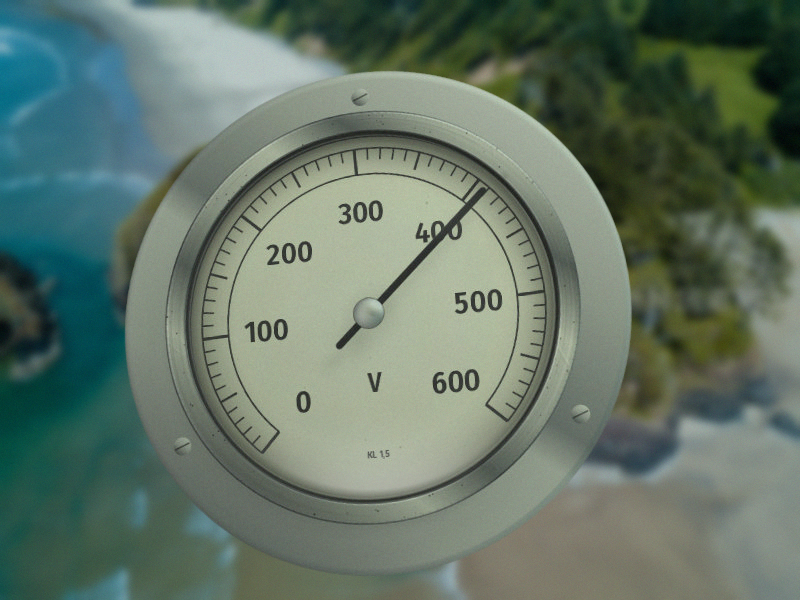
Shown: 410 V
